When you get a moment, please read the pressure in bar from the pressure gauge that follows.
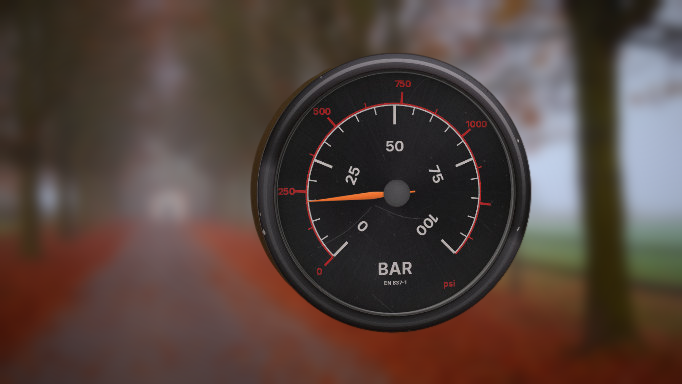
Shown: 15 bar
